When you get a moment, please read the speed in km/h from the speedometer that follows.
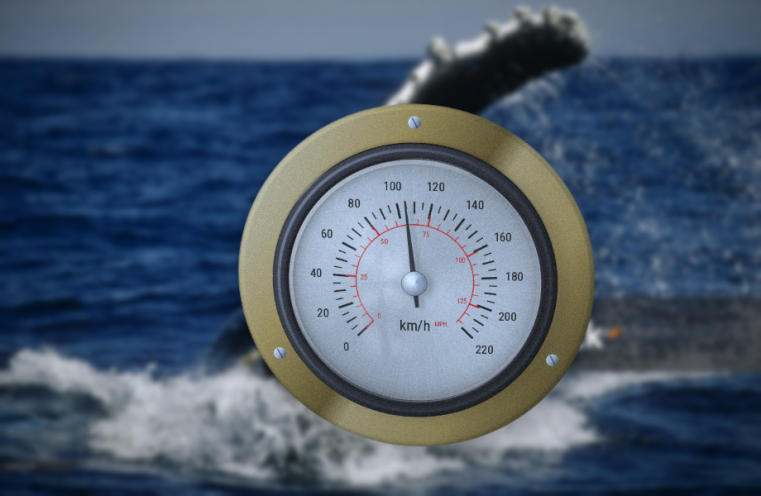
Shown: 105 km/h
